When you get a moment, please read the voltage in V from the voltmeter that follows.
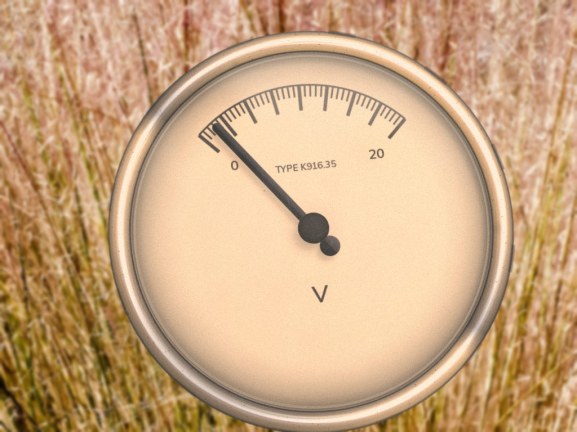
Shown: 1.5 V
